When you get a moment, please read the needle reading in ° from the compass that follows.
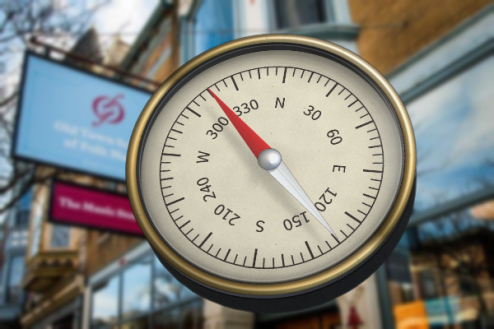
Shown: 315 °
